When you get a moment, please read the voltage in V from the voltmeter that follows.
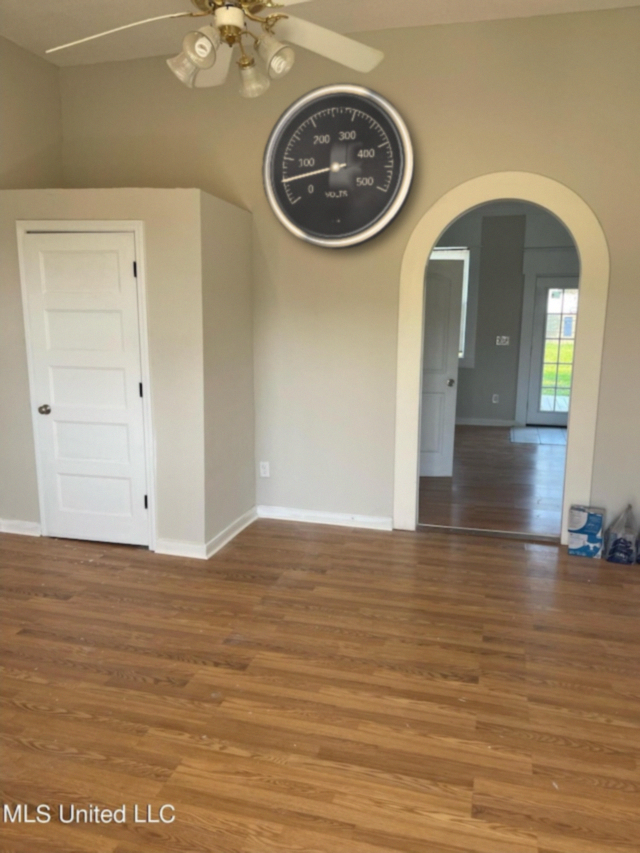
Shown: 50 V
